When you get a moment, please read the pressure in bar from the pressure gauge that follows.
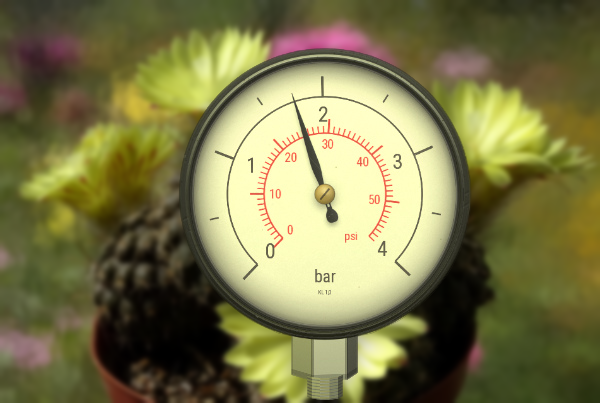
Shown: 1.75 bar
